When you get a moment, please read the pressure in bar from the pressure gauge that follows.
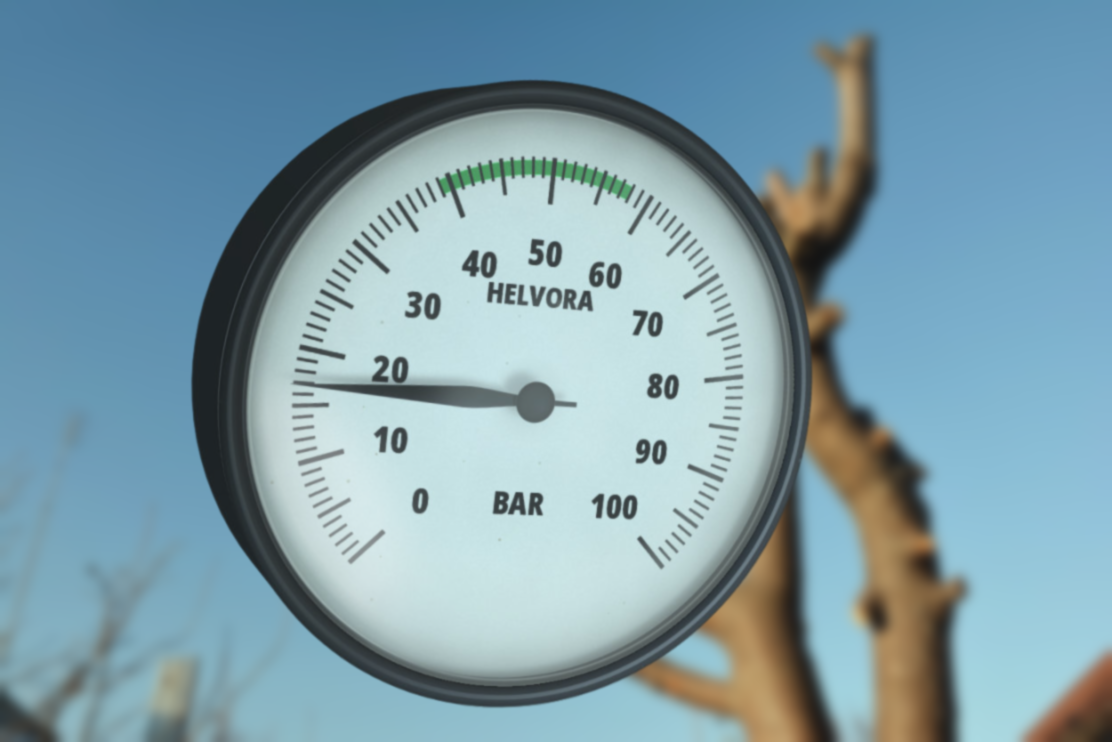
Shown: 17 bar
